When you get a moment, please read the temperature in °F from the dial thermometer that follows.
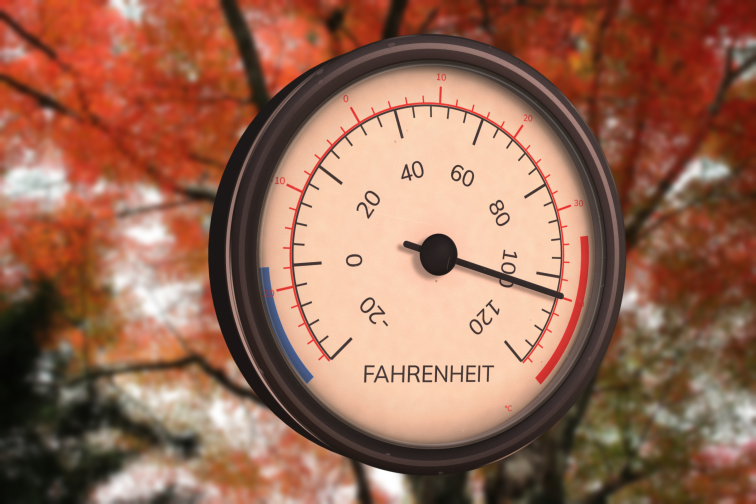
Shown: 104 °F
